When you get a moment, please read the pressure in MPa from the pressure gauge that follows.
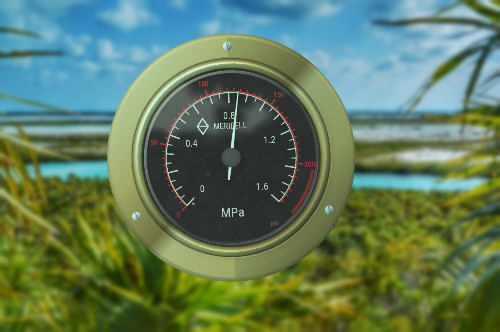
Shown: 0.85 MPa
